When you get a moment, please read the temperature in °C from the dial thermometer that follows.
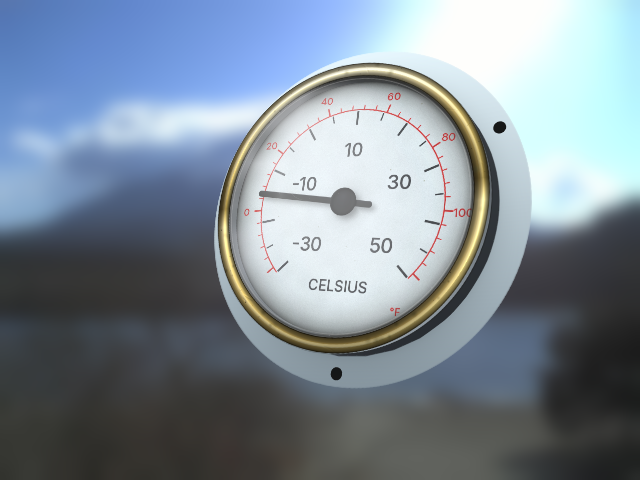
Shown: -15 °C
